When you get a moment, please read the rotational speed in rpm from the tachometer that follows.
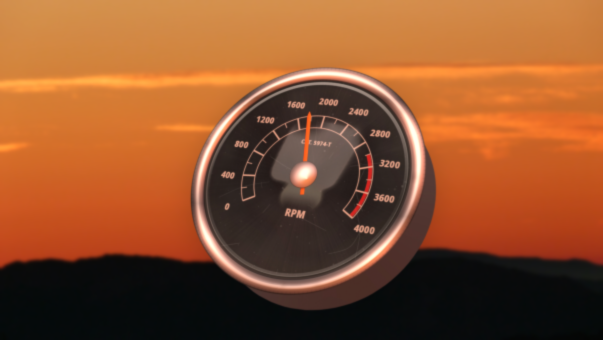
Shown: 1800 rpm
